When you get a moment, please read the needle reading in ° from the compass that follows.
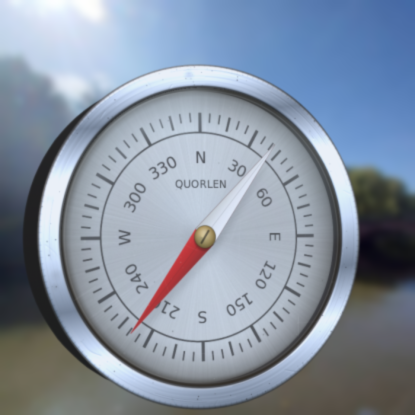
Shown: 220 °
